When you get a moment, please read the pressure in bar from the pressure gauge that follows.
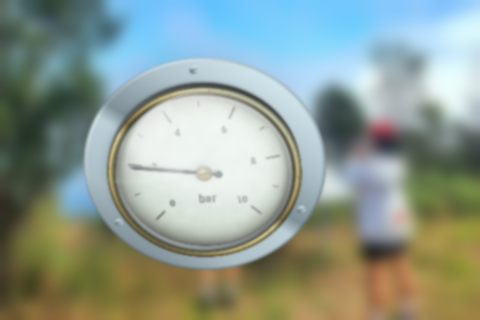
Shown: 2 bar
